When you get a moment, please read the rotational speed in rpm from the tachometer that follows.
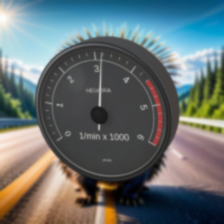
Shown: 3200 rpm
